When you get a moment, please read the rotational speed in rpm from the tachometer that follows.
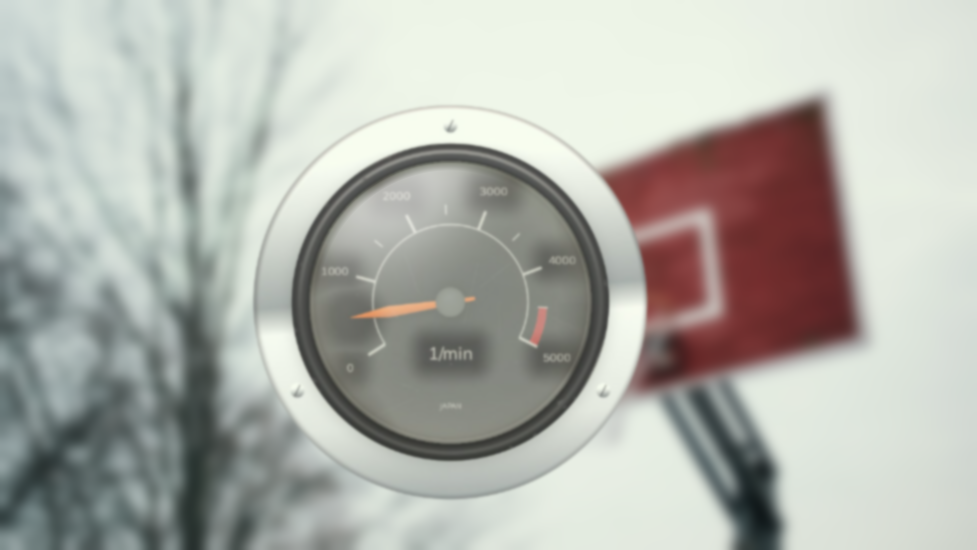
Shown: 500 rpm
